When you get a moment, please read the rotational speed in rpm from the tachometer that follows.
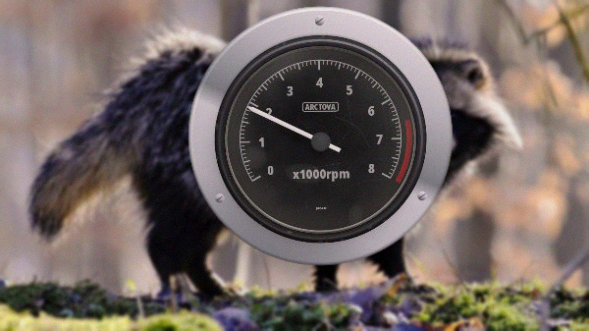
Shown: 1900 rpm
